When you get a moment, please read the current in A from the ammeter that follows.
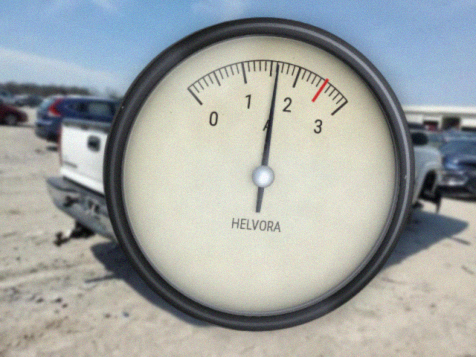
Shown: 1.6 A
